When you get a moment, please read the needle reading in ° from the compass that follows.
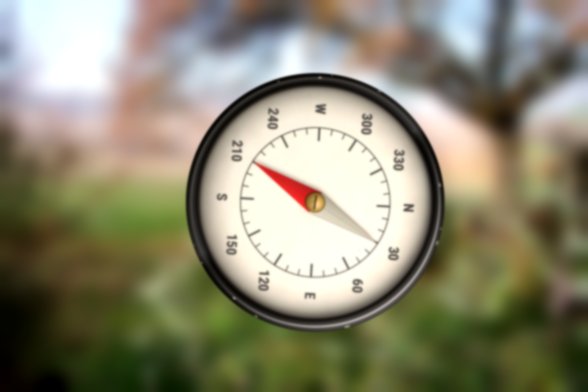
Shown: 210 °
